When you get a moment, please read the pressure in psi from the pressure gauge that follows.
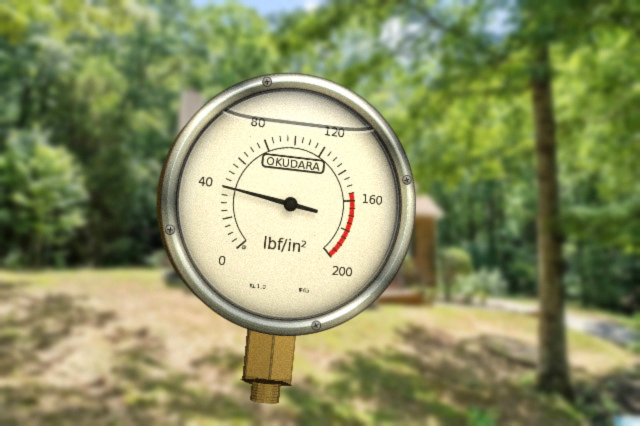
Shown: 40 psi
